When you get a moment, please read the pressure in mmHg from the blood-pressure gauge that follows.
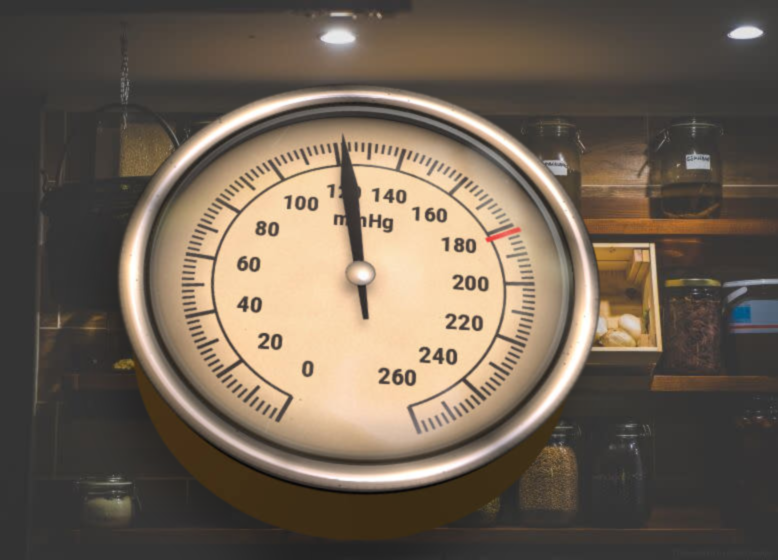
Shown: 122 mmHg
